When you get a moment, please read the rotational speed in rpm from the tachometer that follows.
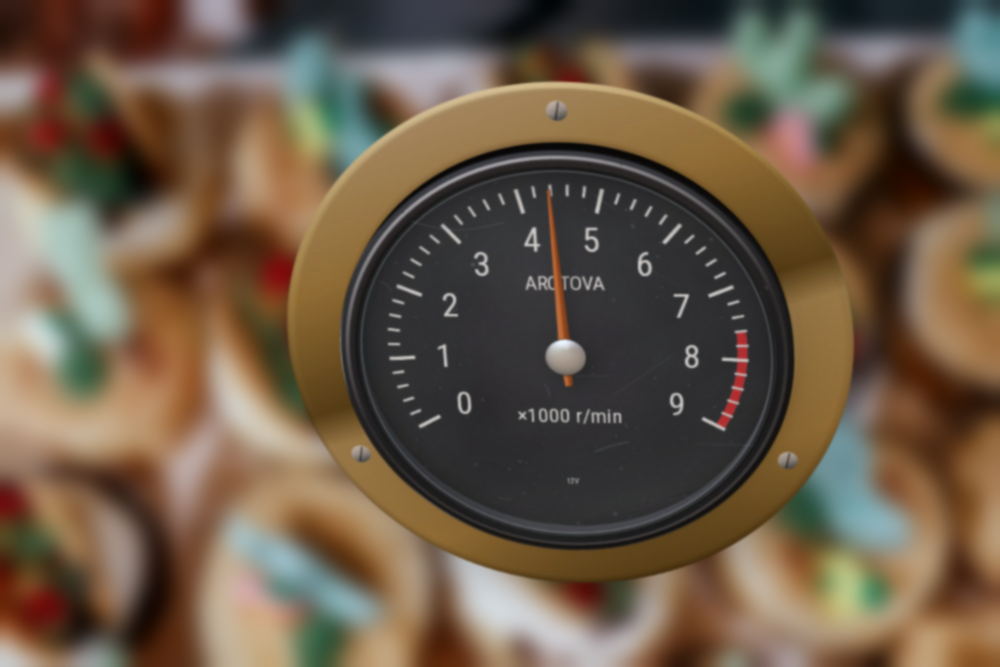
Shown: 4400 rpm
